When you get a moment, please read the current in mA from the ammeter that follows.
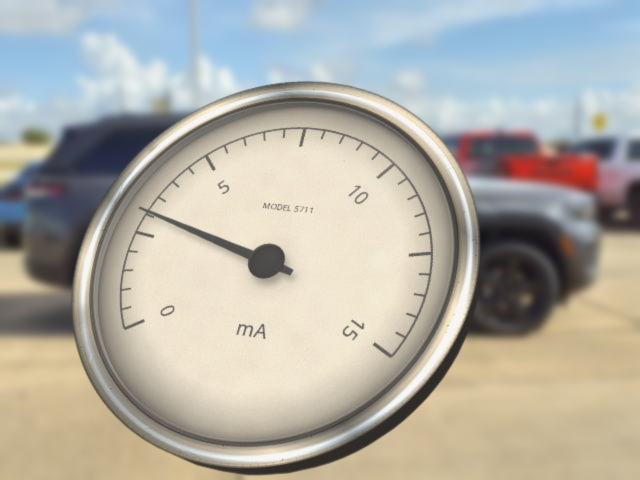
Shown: 3 mA
